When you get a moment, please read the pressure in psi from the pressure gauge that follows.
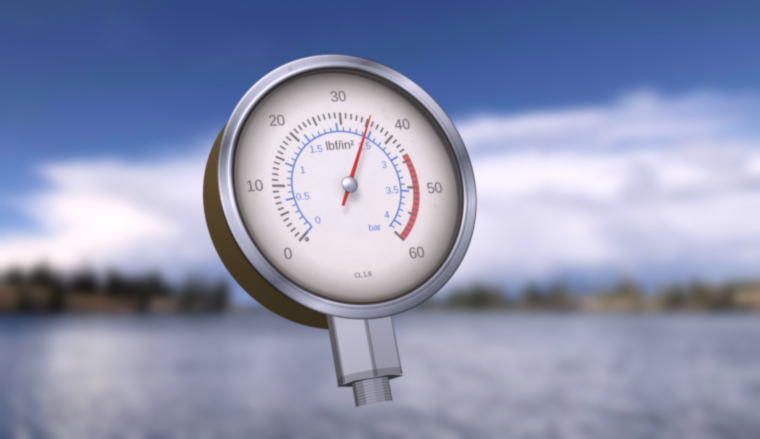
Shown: 35 psi
